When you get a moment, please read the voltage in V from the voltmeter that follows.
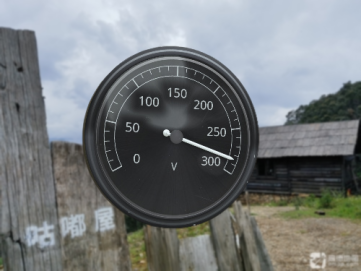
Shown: 285 V
